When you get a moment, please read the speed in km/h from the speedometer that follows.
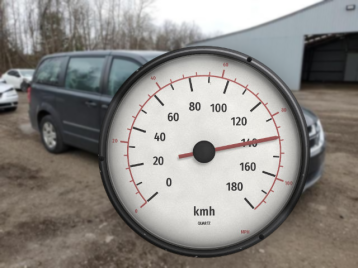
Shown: 140 km/h
